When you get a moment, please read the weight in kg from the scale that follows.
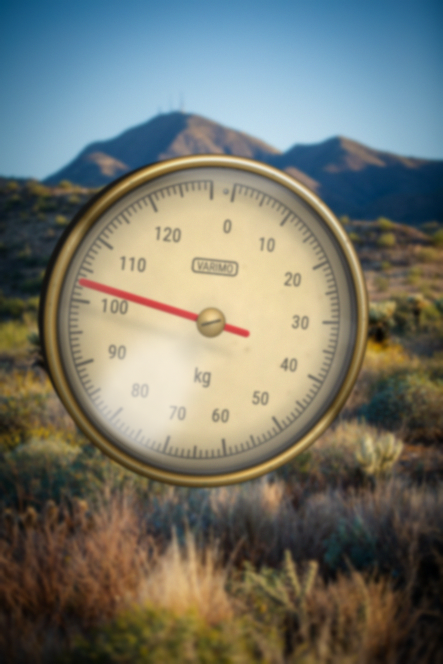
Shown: 103 kg
